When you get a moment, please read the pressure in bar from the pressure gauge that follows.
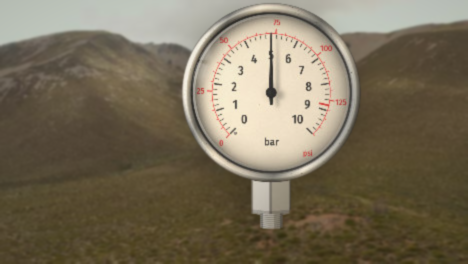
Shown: 5 bar
